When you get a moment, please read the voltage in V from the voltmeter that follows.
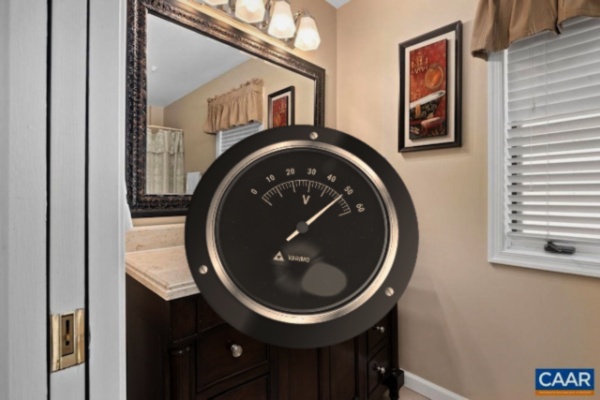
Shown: 50 V
